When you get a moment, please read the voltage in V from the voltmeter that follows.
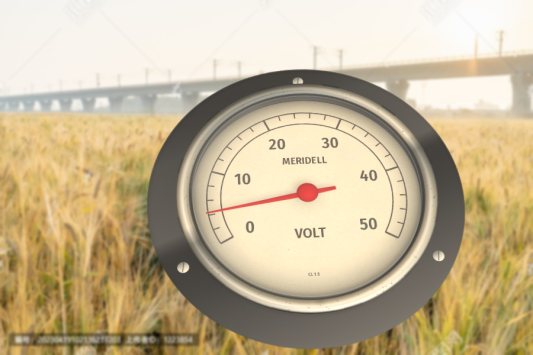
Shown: 4 V
